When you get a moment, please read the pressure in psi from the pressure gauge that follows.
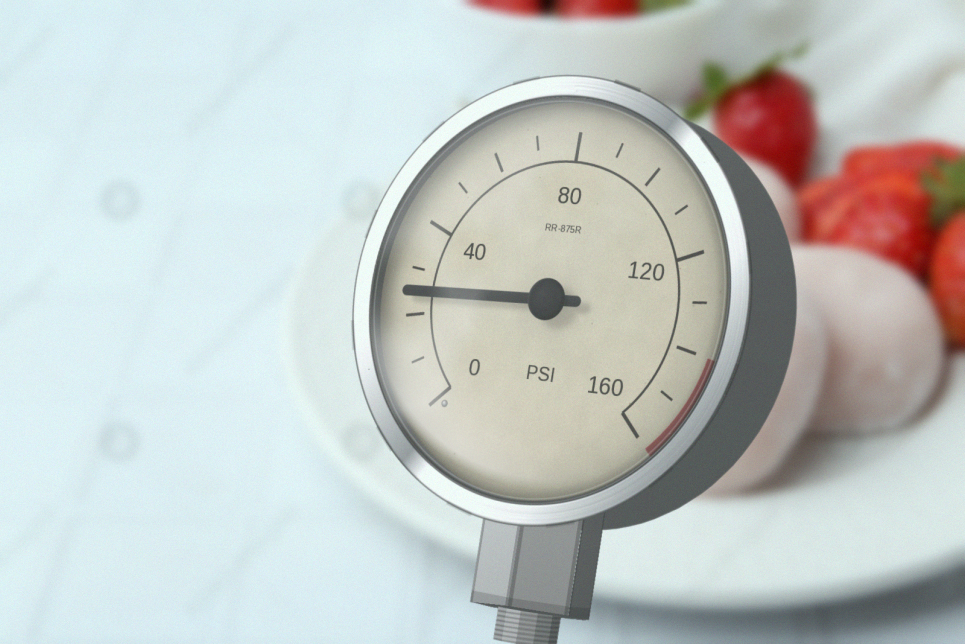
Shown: 25 psi
